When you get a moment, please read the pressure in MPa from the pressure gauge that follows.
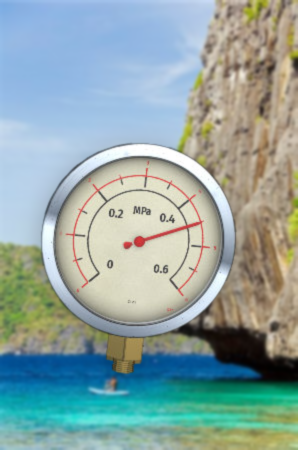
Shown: 0.45 MPa
